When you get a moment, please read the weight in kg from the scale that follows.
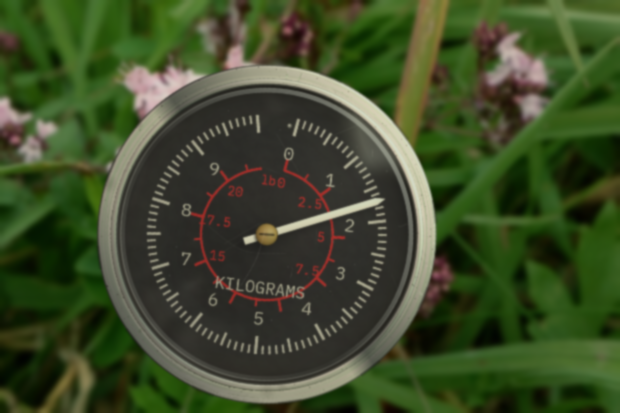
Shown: 1.7 kg
